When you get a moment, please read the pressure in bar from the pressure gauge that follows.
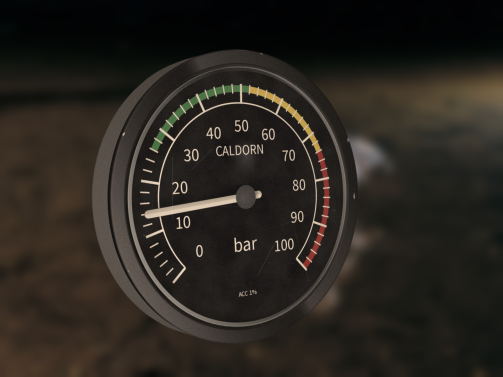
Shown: 14 bar
